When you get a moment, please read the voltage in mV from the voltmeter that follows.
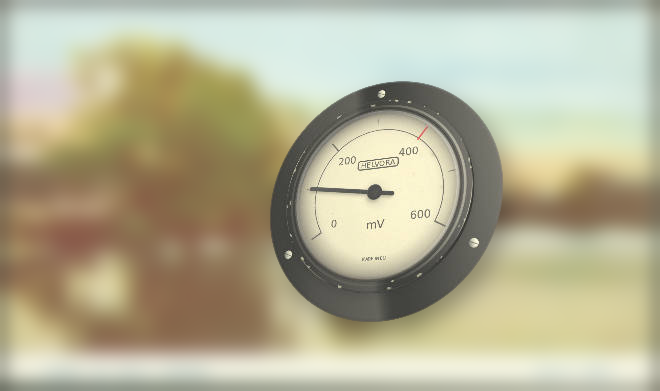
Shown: 100 mV
